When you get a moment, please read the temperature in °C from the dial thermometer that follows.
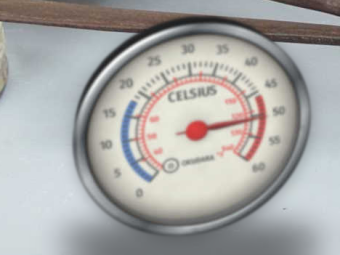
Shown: 50 °C
